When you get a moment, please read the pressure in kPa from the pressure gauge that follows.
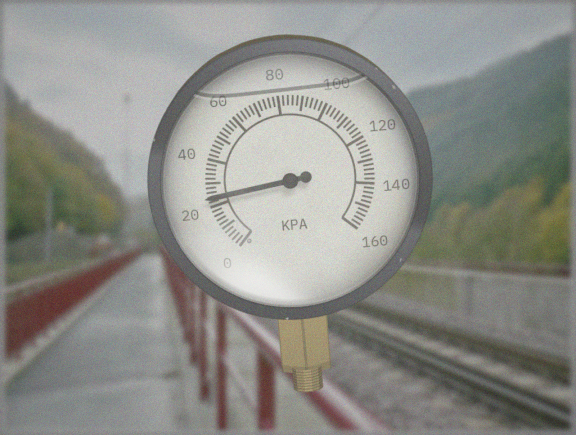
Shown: 24 kPa
